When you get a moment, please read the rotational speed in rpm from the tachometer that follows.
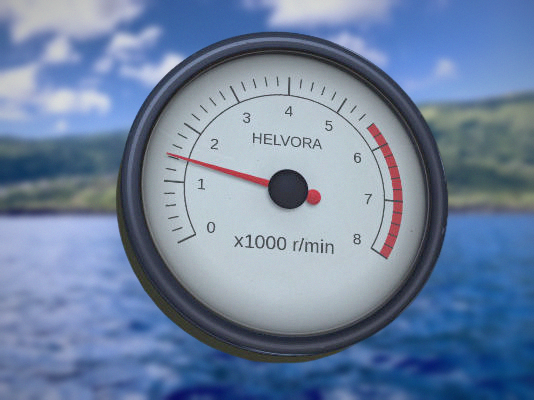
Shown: 1400 rpm
